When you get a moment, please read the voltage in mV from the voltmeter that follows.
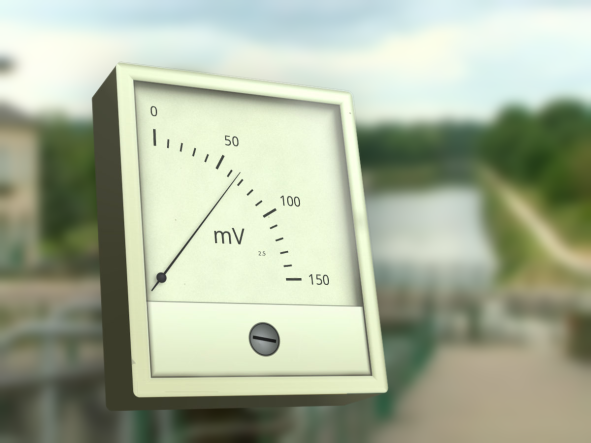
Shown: 65 mV
